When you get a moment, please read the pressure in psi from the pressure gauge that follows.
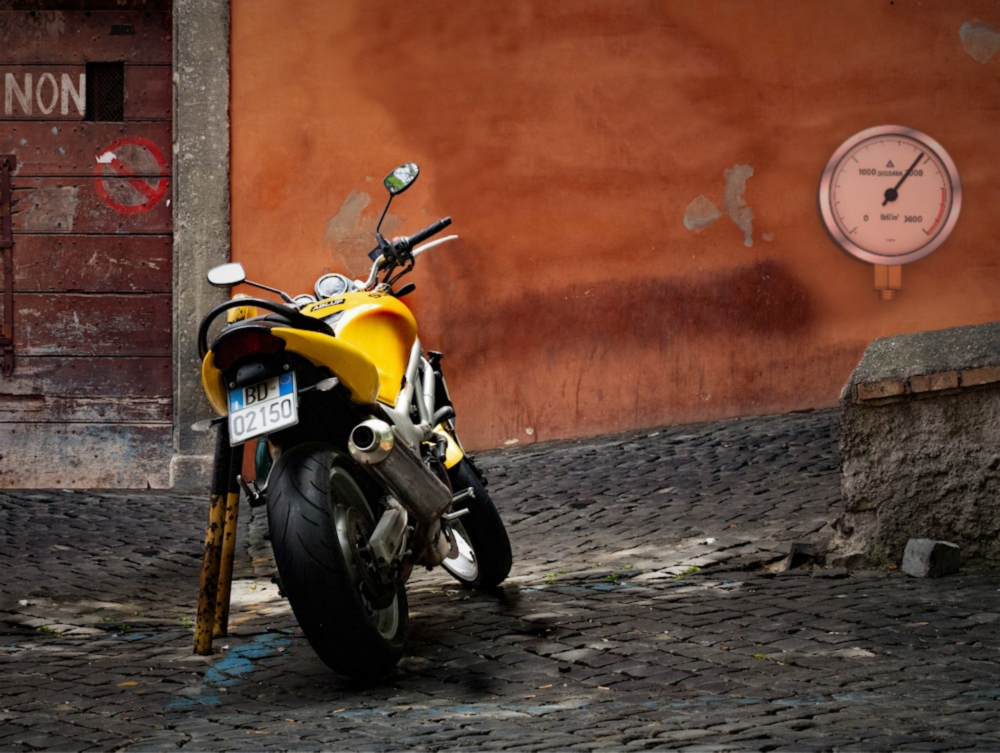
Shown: 1900 psi
